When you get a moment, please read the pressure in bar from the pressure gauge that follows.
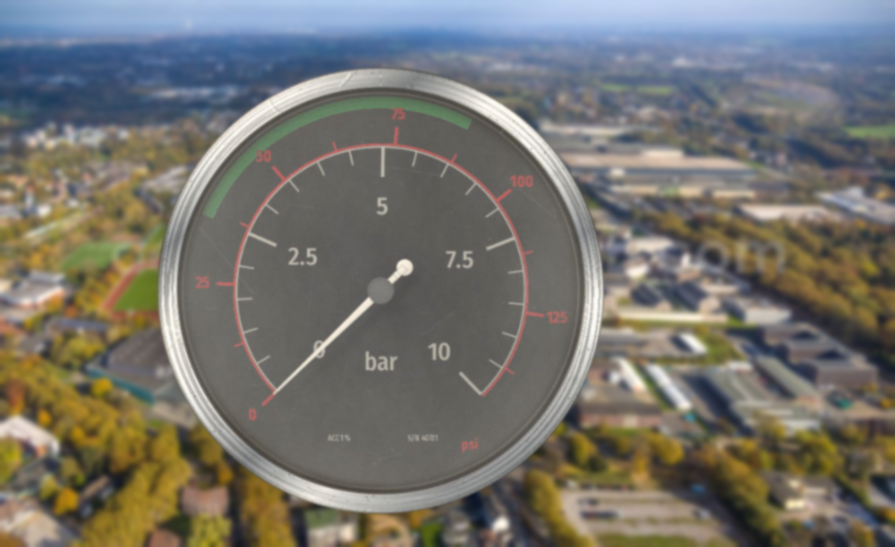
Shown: 0 bar
